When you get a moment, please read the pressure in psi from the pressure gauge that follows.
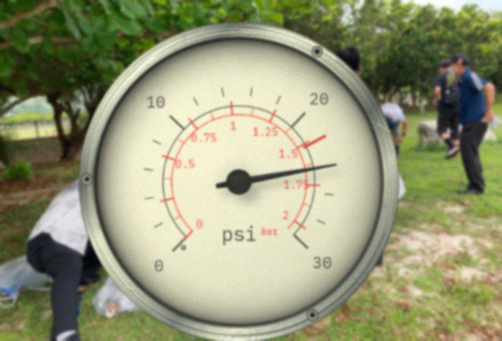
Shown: 24 psi
